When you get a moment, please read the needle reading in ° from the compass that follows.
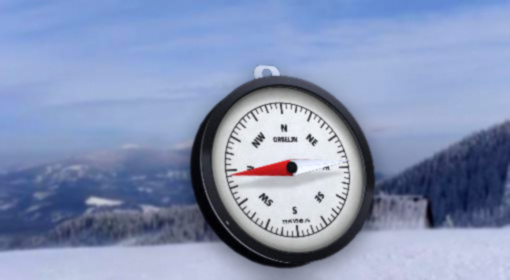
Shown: 265 °
